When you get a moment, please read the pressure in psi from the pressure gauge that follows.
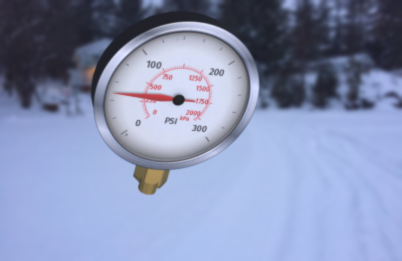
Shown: 50 psi
